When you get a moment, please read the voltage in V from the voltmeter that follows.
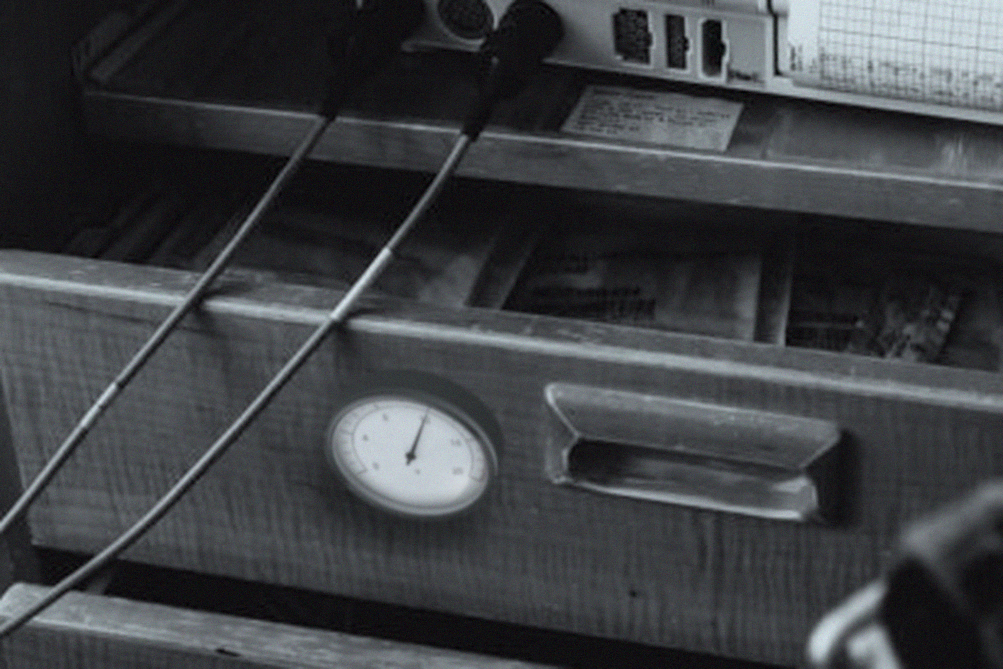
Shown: 12 V
